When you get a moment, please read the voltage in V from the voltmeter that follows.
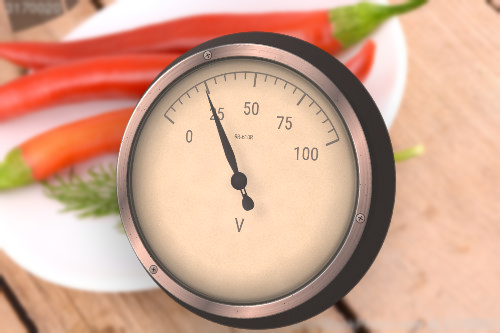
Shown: 25 V
